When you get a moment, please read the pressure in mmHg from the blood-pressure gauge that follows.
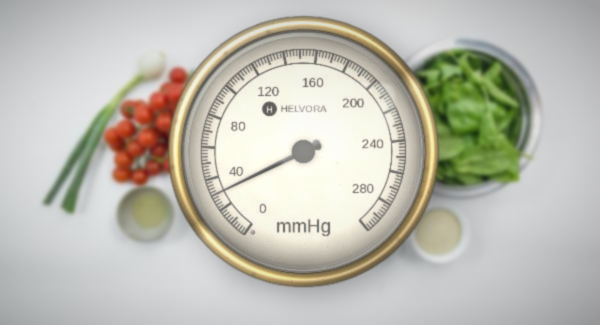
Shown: 30 mmHg
